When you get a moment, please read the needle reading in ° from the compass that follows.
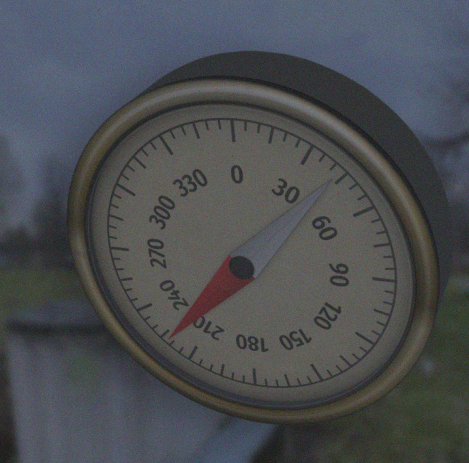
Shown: 222.5 °
